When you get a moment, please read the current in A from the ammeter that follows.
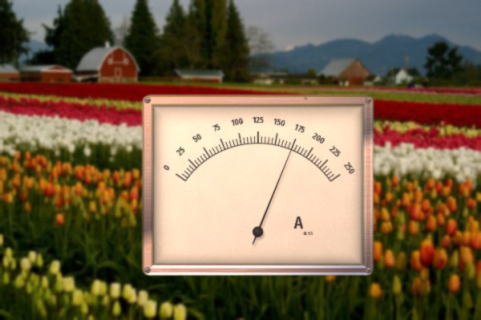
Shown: 175 A
